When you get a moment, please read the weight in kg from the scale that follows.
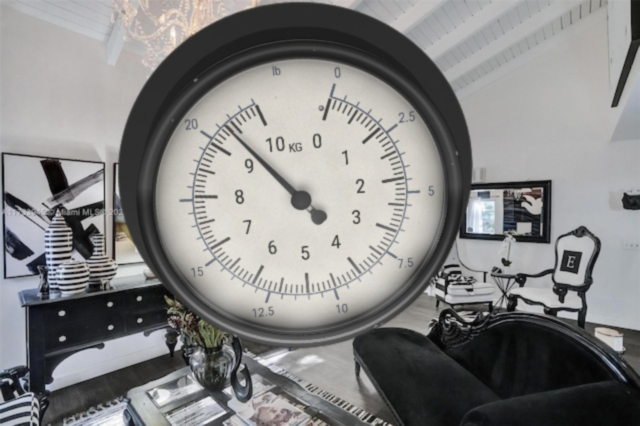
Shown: 9.4 kg
